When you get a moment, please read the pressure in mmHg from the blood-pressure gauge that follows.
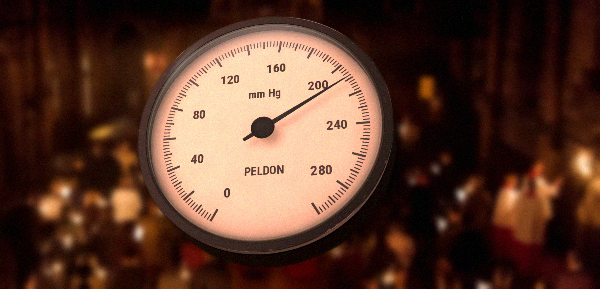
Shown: 210 mmHg
